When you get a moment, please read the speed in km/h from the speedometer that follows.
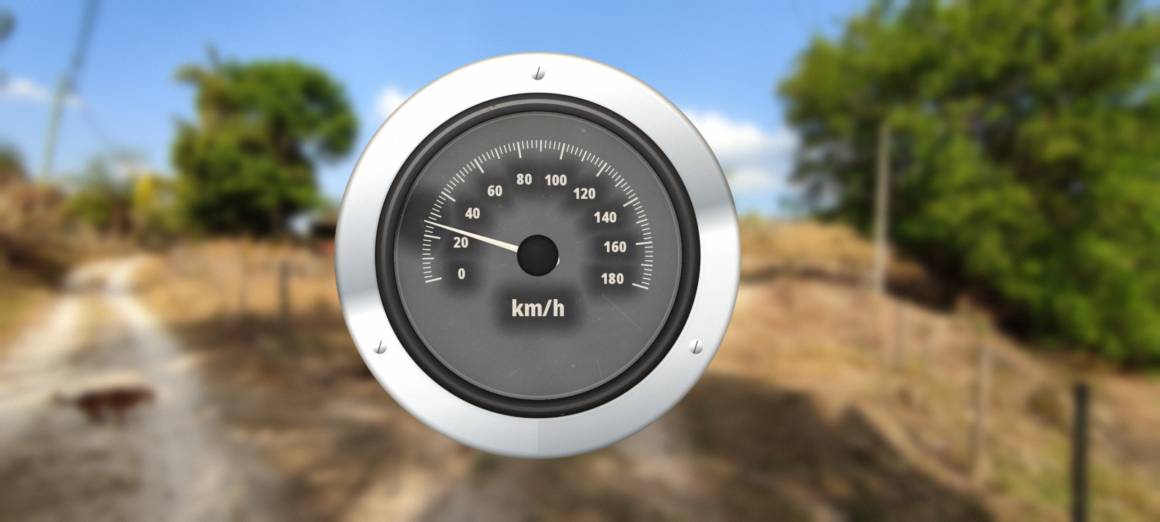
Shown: 26 km/h
